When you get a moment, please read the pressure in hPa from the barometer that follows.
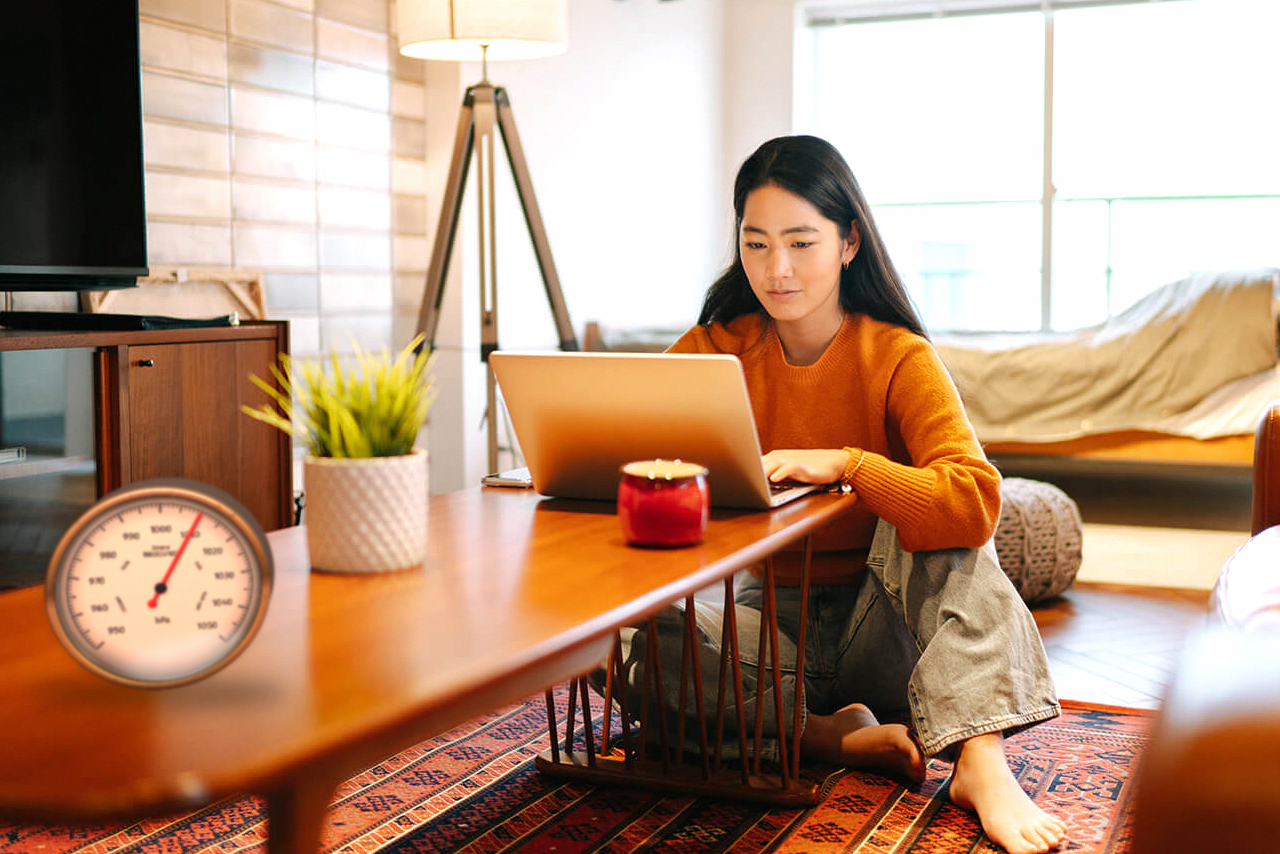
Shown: 1010 hPa
